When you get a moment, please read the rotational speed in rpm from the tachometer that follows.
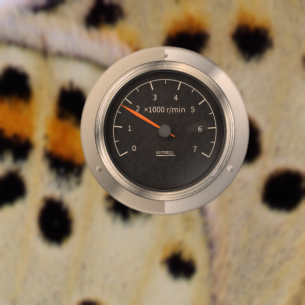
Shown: 1750 rpm
